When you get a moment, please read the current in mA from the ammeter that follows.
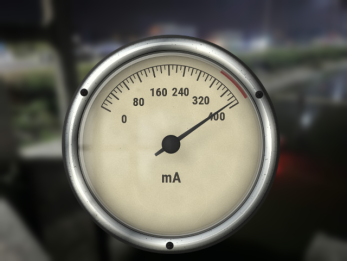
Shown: 390 mA
